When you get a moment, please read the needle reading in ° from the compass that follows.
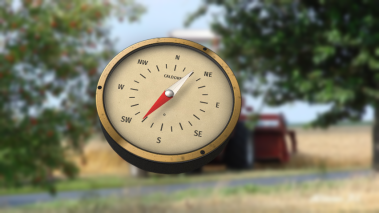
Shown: 210 °
